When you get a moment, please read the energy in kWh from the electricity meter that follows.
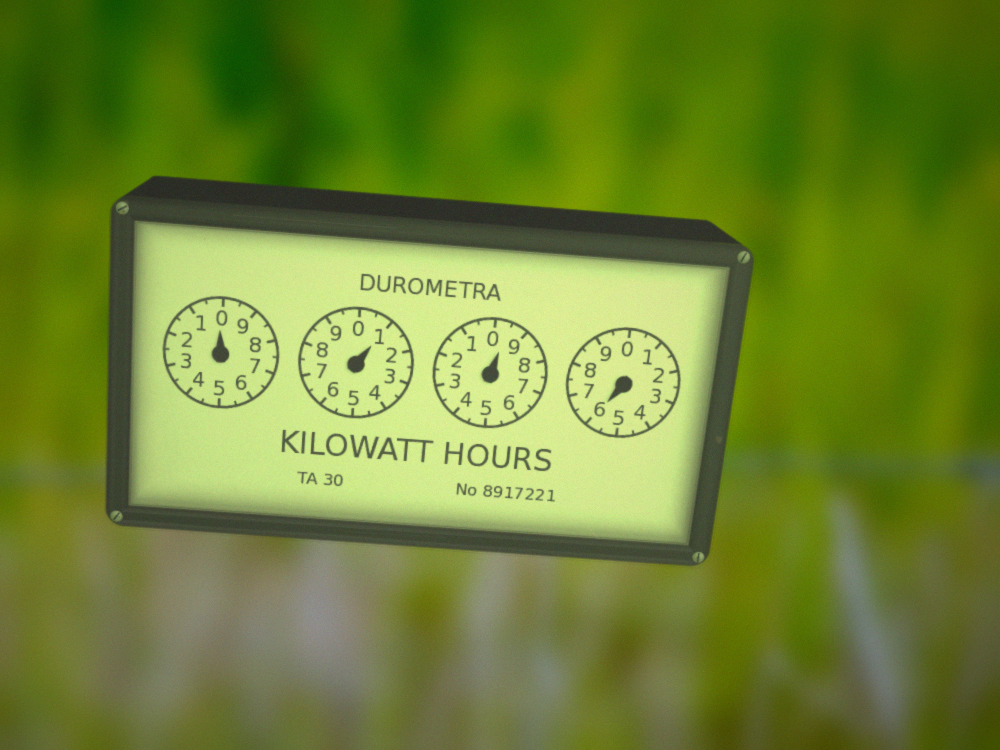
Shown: 96 kWh
